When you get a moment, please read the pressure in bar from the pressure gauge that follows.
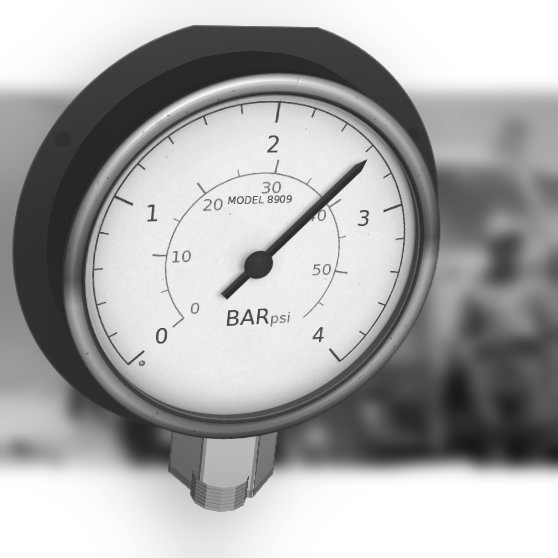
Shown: 2.6 bar
